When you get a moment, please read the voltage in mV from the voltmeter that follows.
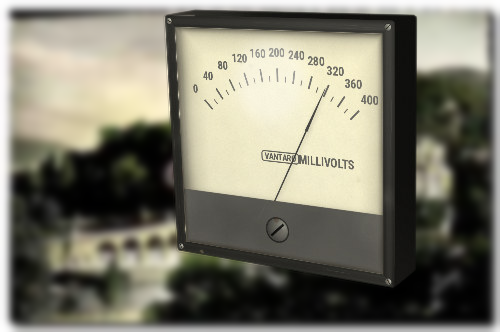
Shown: 320 mV
